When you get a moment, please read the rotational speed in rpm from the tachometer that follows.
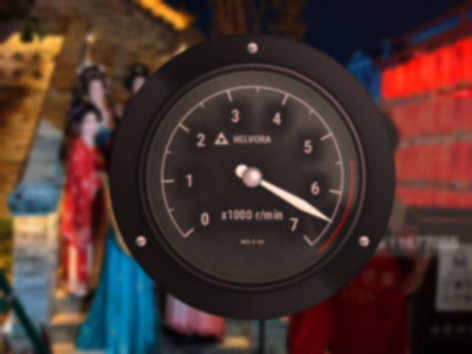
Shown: 6500 rpm
